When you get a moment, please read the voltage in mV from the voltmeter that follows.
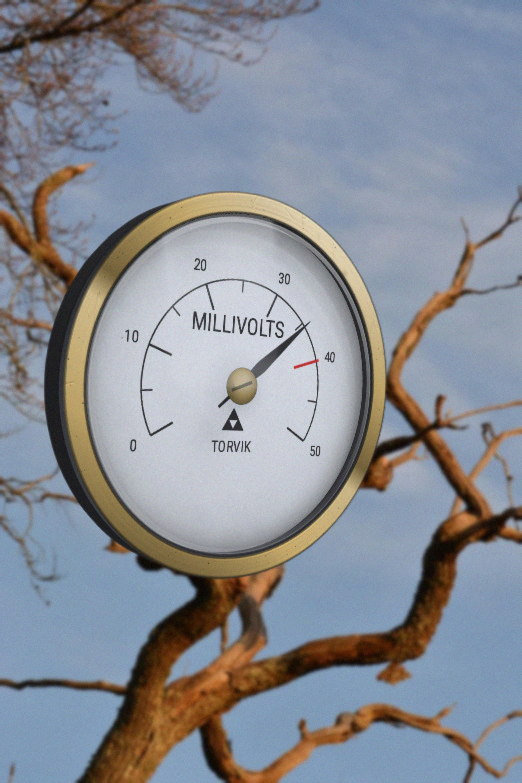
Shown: 35 mV
